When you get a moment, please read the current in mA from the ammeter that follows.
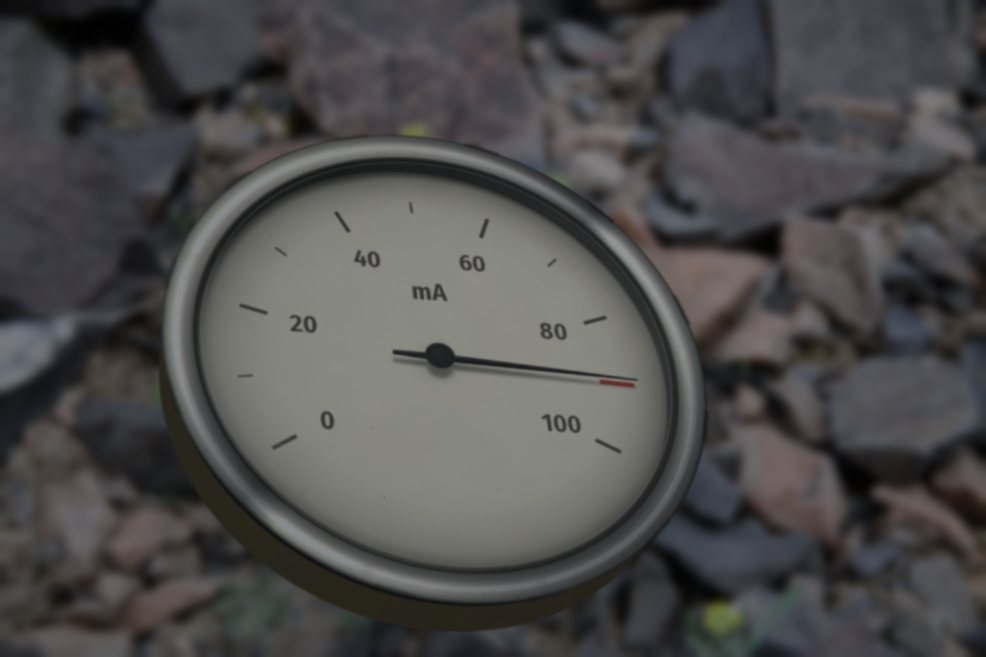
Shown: 90 mA
